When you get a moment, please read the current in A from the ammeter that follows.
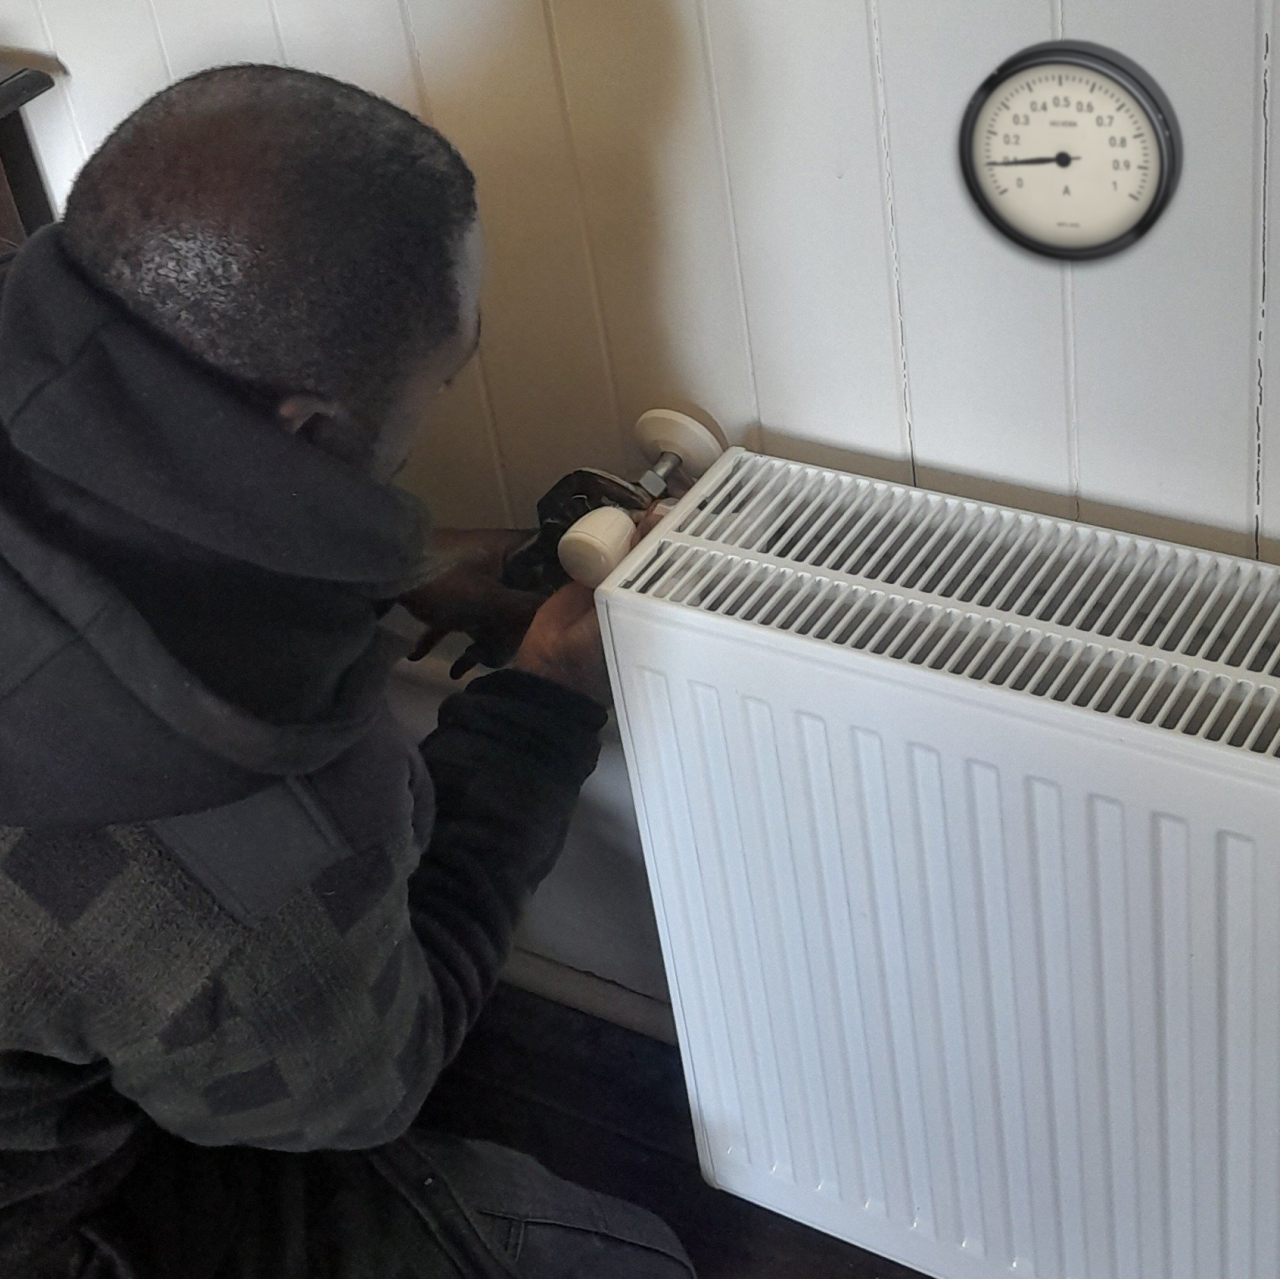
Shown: 0.1 A
